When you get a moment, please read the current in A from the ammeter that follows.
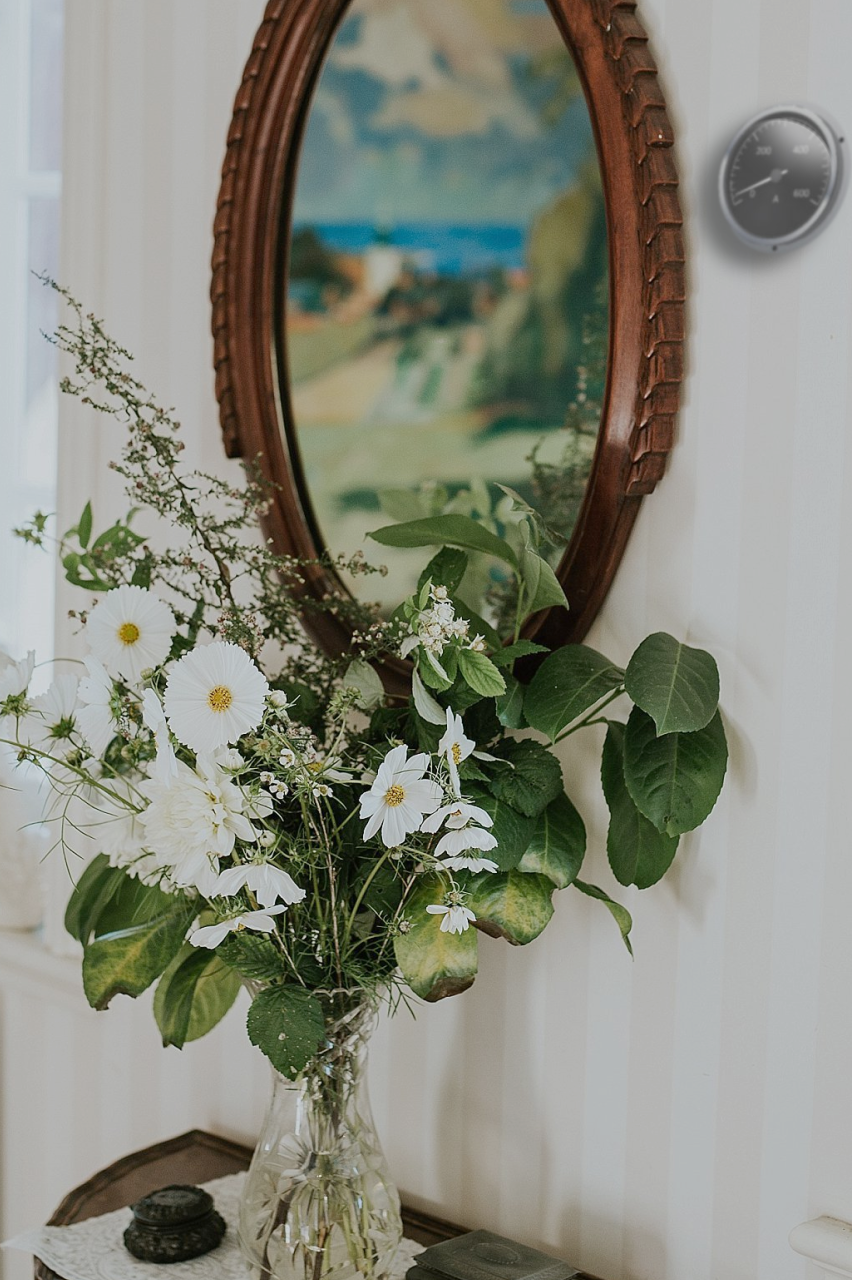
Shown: 20 A
